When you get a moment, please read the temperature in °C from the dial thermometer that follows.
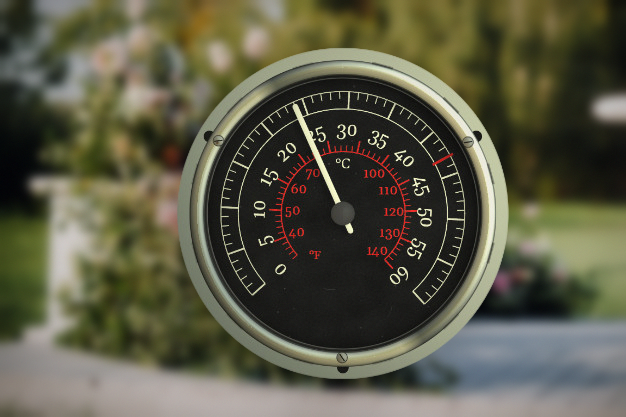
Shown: 24 °C
